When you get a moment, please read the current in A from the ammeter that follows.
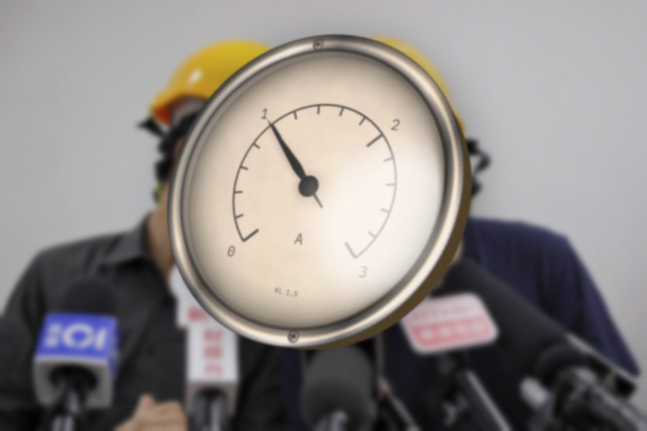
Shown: 1 A
